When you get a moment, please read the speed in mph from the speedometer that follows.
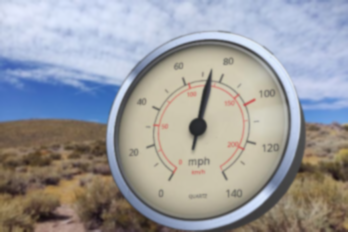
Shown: 75 mph
